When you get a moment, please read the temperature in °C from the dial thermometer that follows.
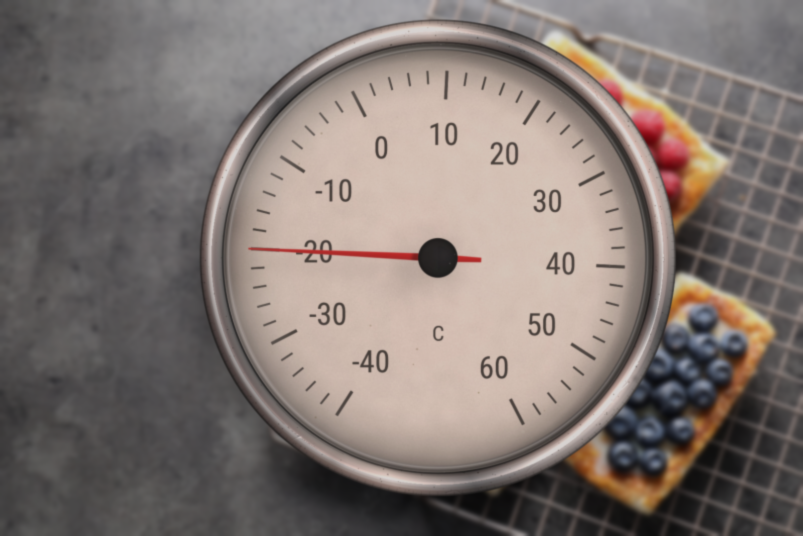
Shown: -20 °C
